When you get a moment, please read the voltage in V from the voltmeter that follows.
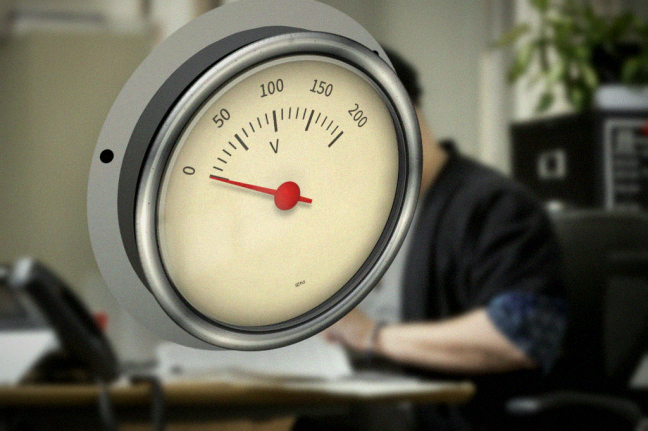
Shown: 0 V
